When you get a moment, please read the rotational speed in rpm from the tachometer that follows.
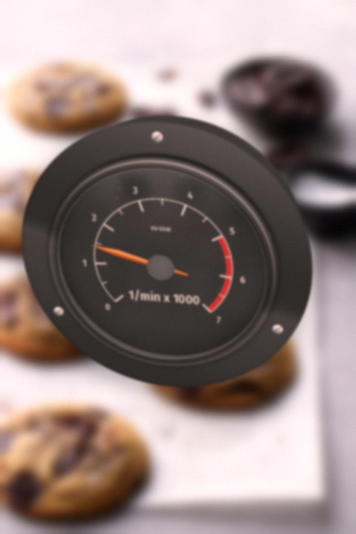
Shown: 1500 rpm
